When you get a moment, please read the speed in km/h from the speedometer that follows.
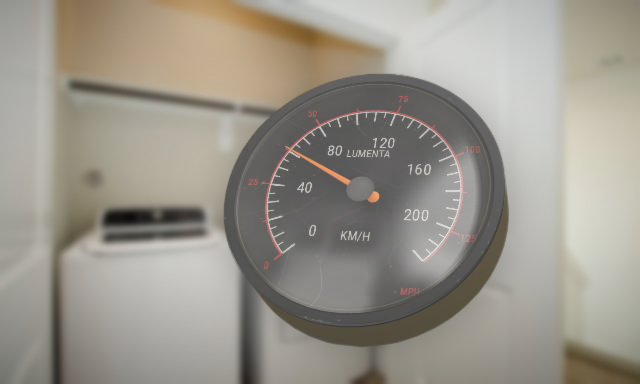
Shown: 60 km/h
